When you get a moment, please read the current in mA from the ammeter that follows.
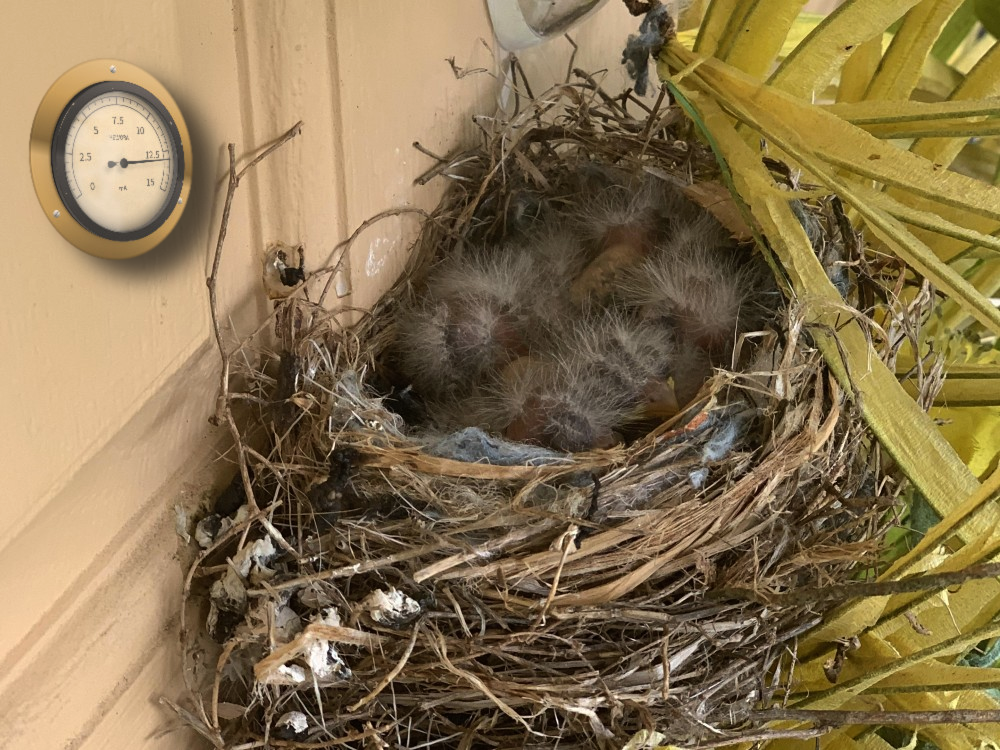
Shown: 13 mA
